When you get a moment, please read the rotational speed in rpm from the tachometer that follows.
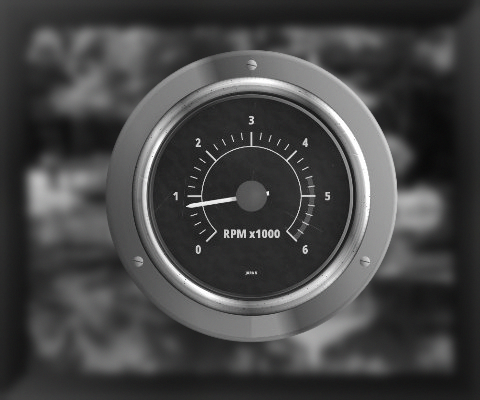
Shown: 800 rpm
